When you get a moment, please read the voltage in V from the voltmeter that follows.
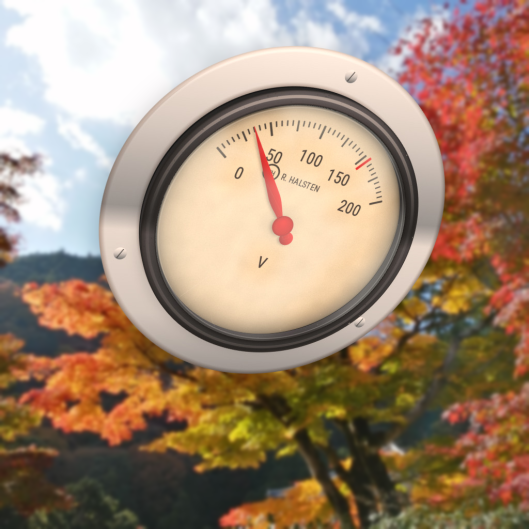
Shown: 35 V
